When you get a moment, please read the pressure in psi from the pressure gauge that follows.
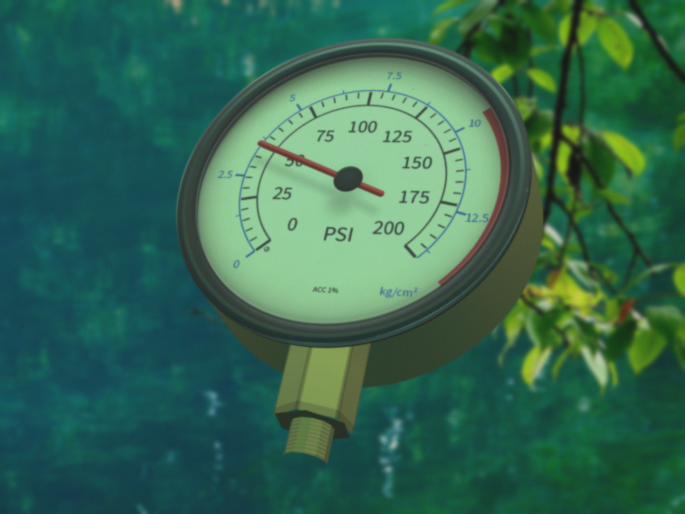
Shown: 50 psi
